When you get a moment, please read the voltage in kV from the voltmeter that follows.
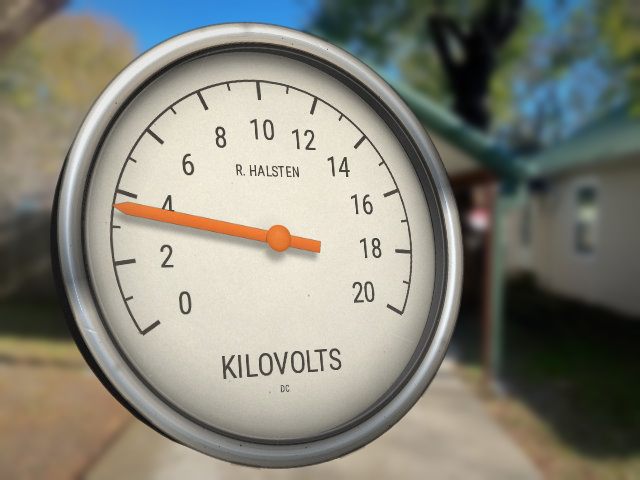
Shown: 3.5 kV
